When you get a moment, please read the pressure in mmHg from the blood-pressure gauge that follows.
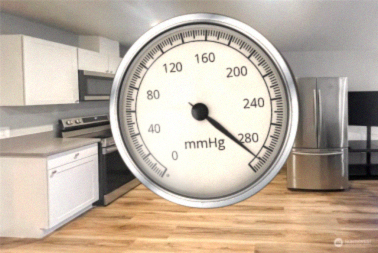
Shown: 290 mmHg
